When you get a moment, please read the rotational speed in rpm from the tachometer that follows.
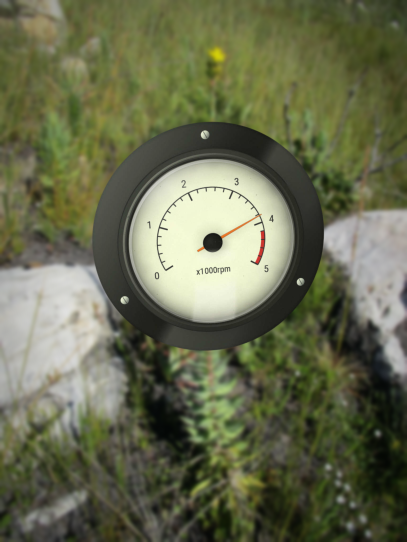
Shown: 3800 rpm
